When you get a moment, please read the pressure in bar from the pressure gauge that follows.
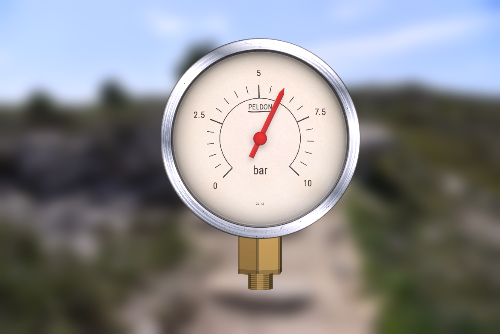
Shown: 6 bar
